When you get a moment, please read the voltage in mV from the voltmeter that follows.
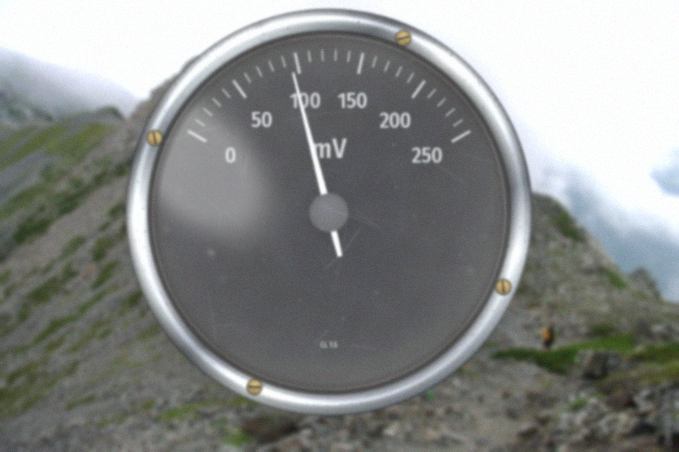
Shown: 95 mV
